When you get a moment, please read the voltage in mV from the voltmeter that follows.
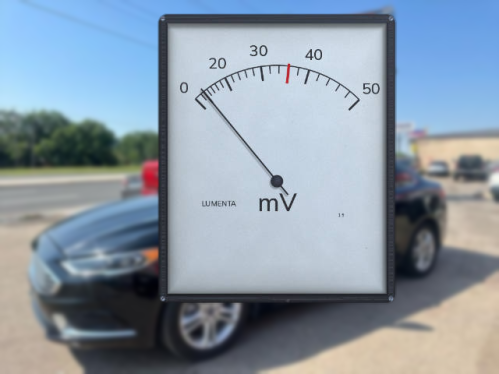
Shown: 10 mV
